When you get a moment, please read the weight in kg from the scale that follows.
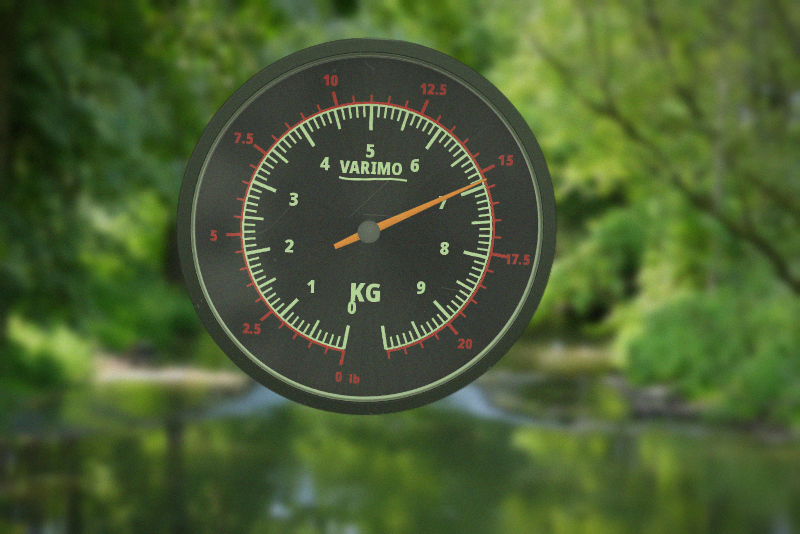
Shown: 6.9 kg
